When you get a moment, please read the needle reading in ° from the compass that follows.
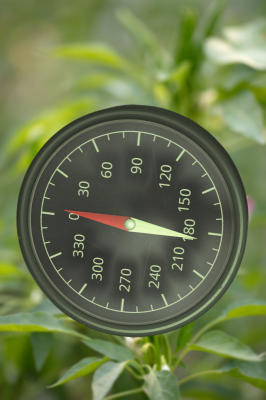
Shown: 5 °
